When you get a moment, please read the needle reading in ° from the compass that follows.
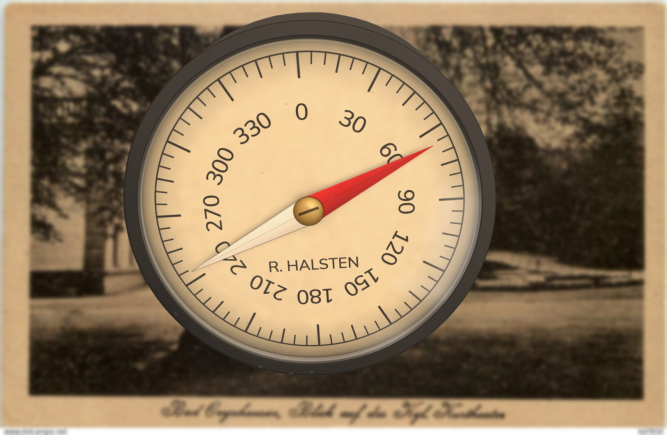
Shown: 65 °
